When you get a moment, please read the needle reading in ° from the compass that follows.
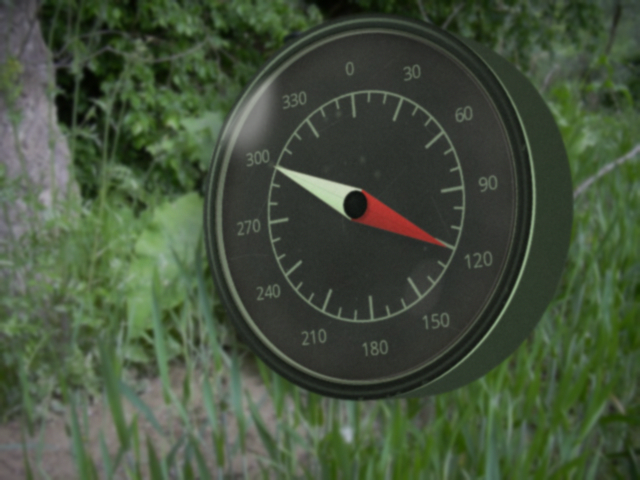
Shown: 120 °
